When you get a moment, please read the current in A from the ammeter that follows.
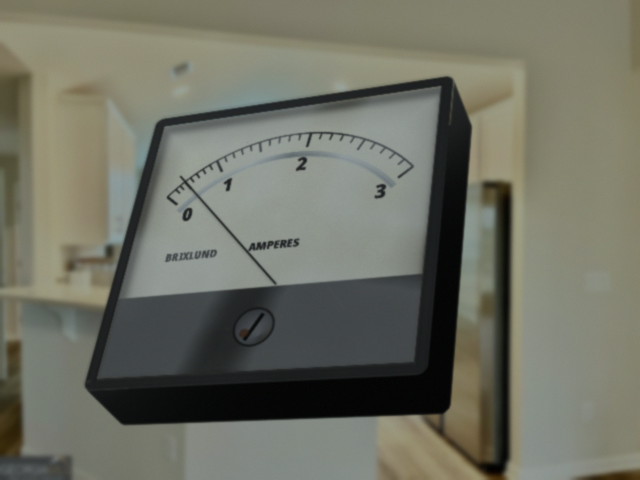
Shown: 0.5 A
